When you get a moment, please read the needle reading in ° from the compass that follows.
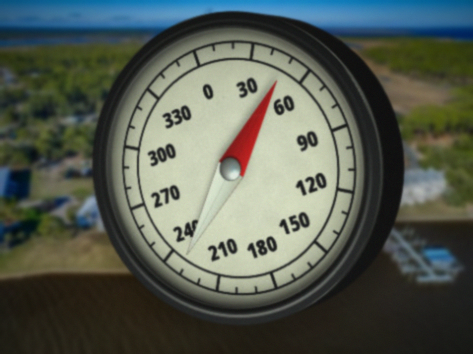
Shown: 50 °
